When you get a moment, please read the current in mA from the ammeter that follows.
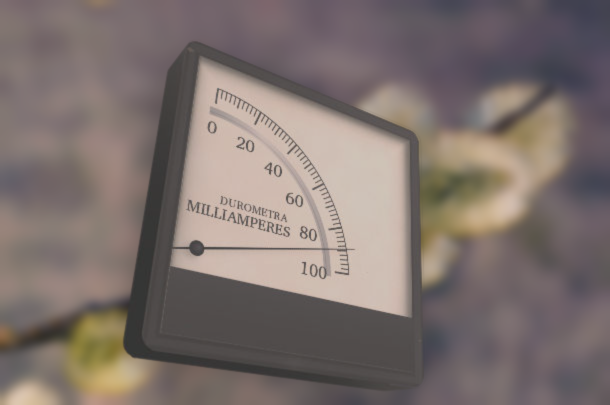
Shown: 90 mA
